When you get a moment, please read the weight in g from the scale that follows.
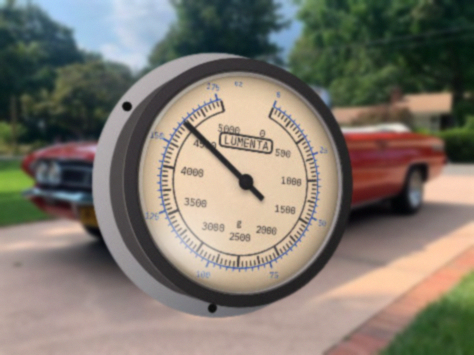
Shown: 4500 g
